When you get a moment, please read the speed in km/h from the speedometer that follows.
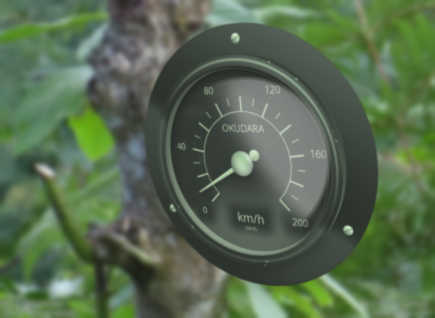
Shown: 10 km/h
